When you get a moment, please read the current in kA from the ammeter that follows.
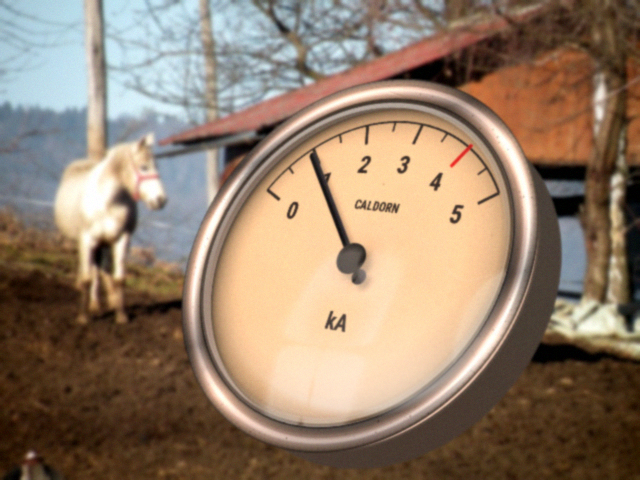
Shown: 1 kA
